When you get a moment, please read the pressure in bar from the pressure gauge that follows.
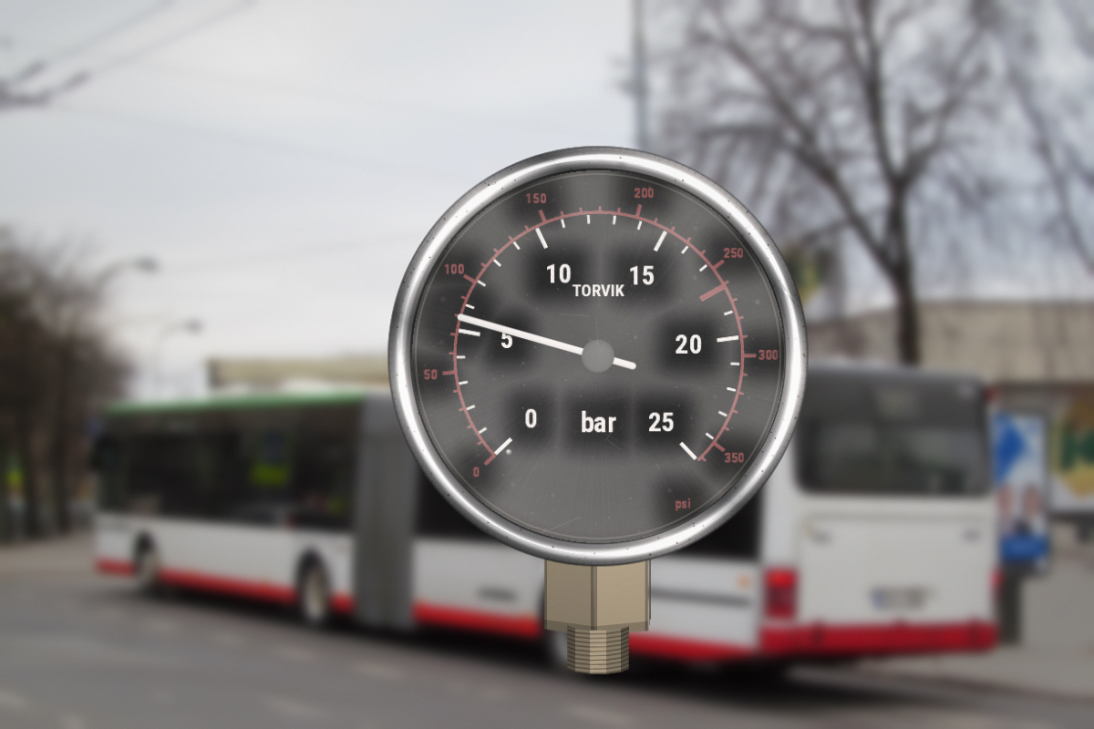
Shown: 5.5 bar
